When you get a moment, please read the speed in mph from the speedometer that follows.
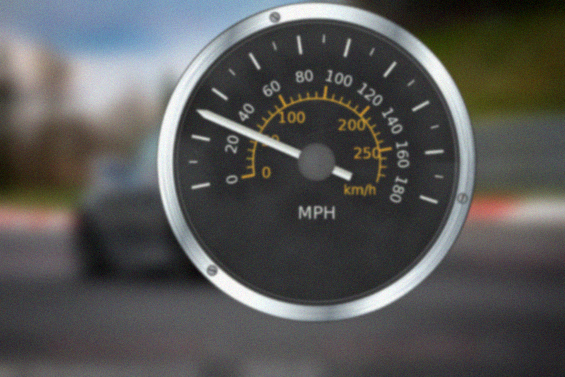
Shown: 30 mph
